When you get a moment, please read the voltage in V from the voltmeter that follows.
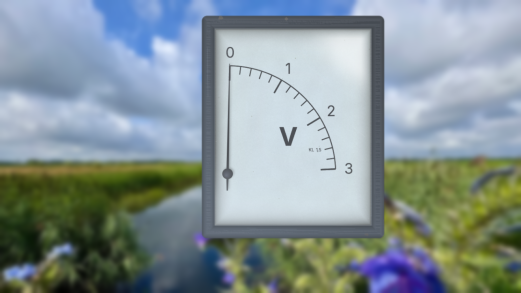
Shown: 0 V
